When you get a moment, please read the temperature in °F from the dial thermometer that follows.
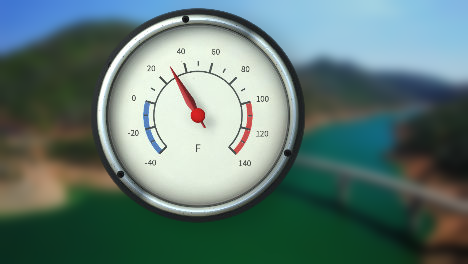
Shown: 30 °F
